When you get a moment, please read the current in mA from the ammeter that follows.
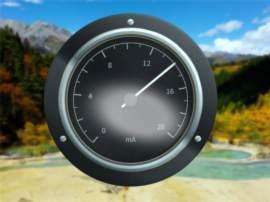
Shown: 14 mA
